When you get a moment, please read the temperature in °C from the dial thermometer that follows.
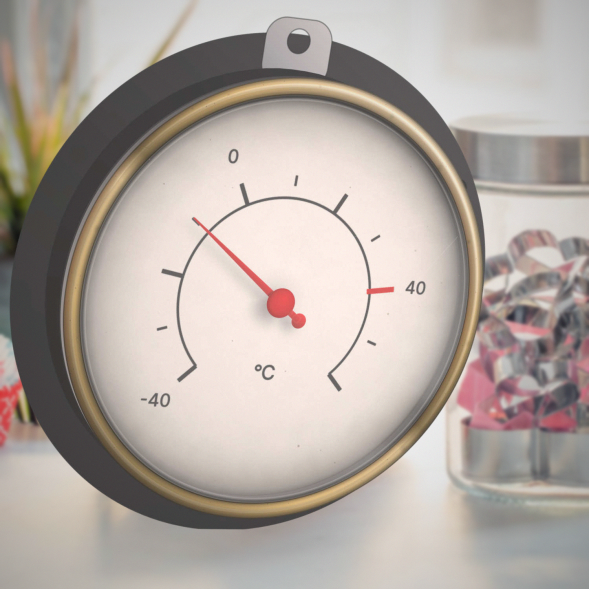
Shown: -10 °C
